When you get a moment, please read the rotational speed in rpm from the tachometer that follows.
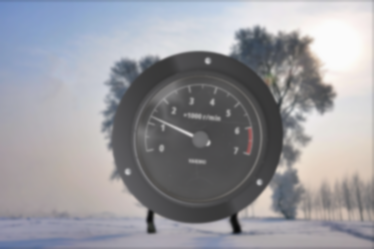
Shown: 1250 rpm
